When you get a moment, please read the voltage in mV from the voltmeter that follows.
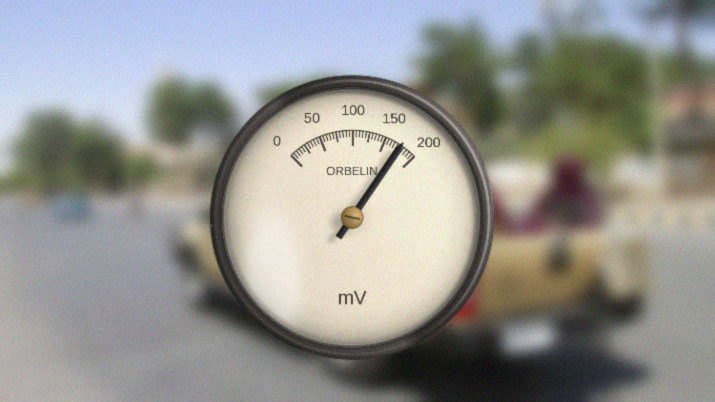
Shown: 175 mV
